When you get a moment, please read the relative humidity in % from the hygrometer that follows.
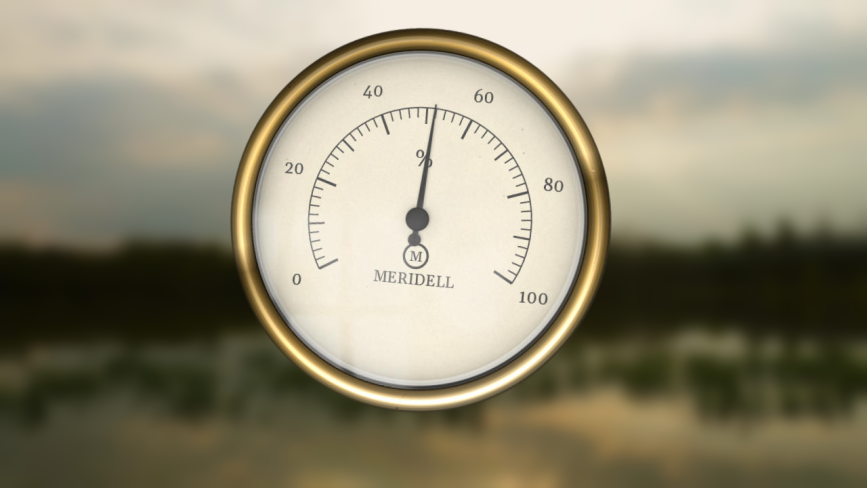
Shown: 52 %
